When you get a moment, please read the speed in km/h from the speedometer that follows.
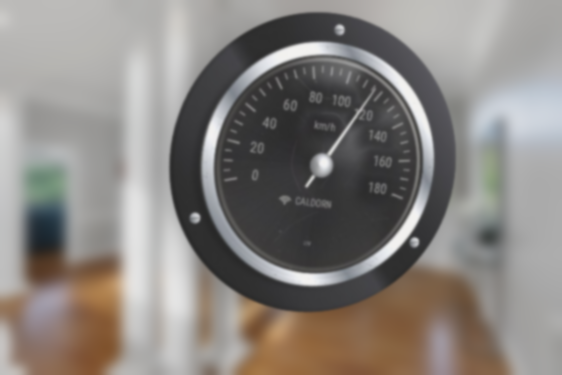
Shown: 115 km/h
